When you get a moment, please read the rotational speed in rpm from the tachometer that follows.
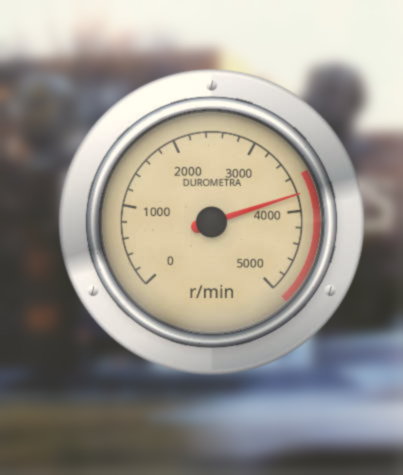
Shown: 3800 rpm
